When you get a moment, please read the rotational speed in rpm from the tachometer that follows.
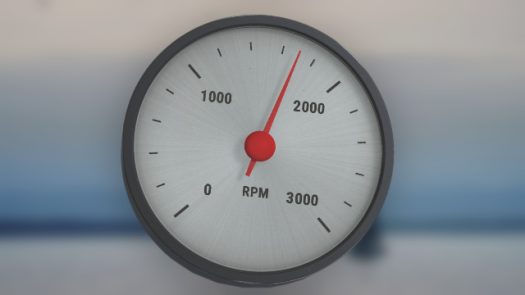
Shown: 1700 rpm
